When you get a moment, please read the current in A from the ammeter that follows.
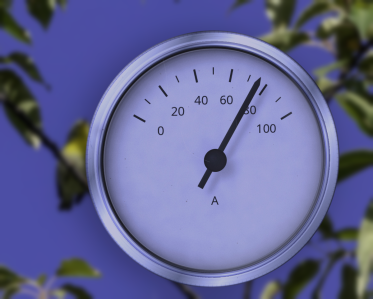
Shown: 75 A
